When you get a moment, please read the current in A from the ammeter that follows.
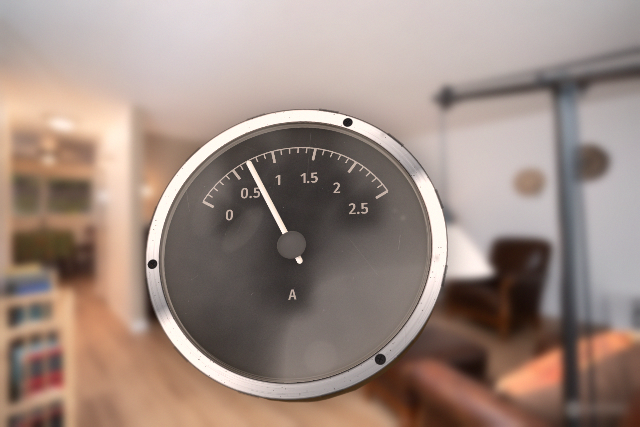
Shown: 0.7 A
